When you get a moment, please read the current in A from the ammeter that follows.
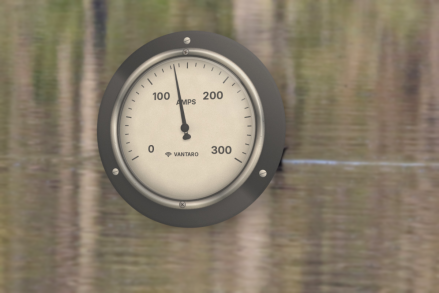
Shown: 135 A
